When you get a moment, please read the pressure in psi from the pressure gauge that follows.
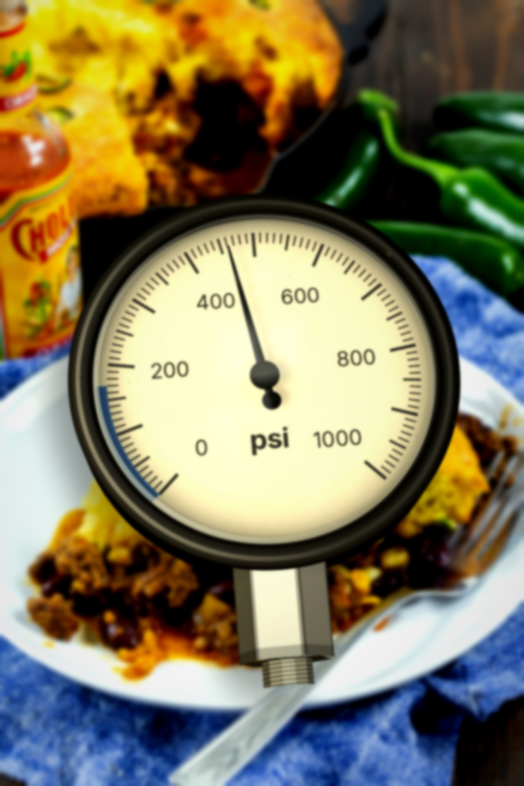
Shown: 460 psi
